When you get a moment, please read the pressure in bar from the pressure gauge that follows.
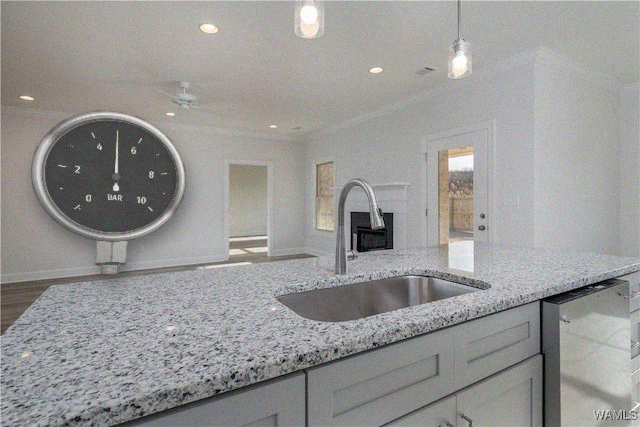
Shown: 5 bar
